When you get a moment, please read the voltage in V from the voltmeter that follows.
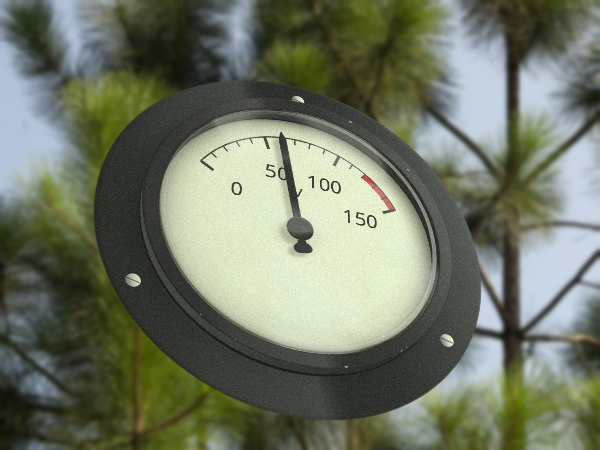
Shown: 60 V
